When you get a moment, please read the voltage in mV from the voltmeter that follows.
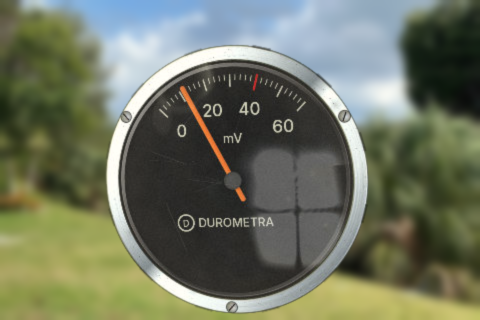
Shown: 12 mV
